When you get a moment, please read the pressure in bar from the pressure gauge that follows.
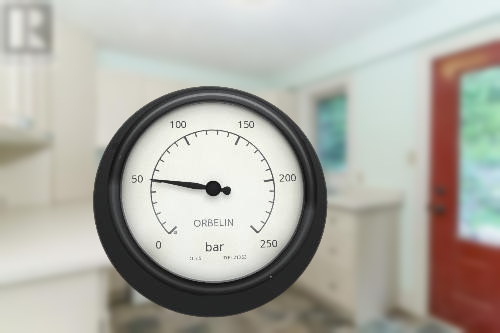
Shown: 50 bar
